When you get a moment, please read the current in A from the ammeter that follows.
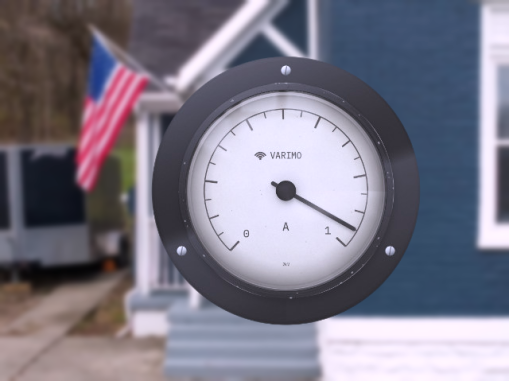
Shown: 0.95 A
